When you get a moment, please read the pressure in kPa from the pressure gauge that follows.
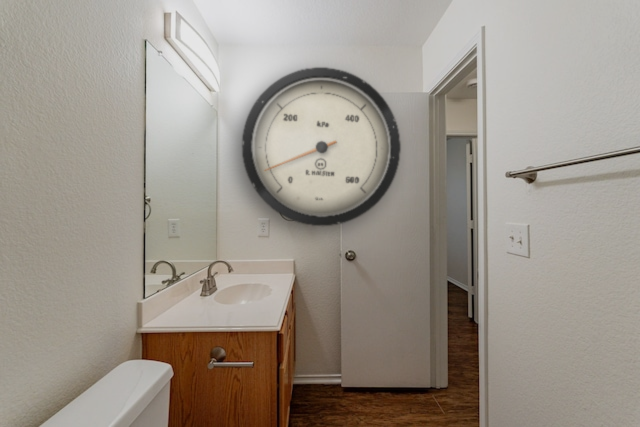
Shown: 50 kPa
